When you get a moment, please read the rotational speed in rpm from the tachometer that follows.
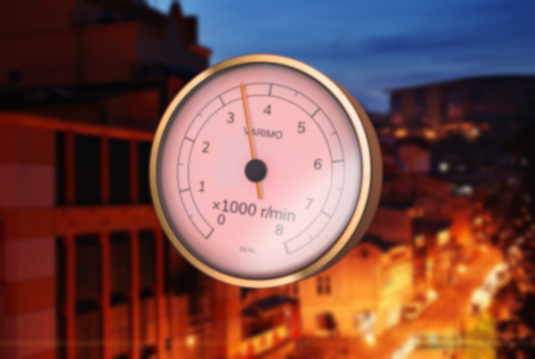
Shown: 3500 rpm
